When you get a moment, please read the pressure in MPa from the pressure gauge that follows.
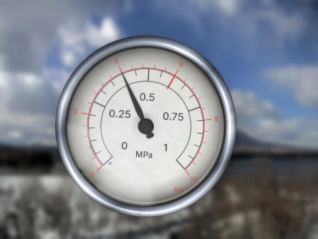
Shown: 0.4 MPa
